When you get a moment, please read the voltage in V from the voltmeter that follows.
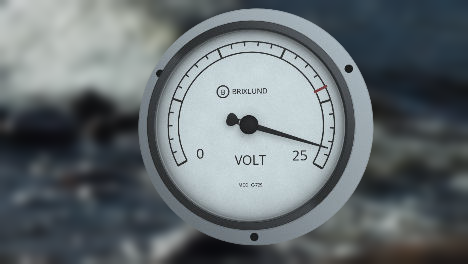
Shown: 23.5 V
